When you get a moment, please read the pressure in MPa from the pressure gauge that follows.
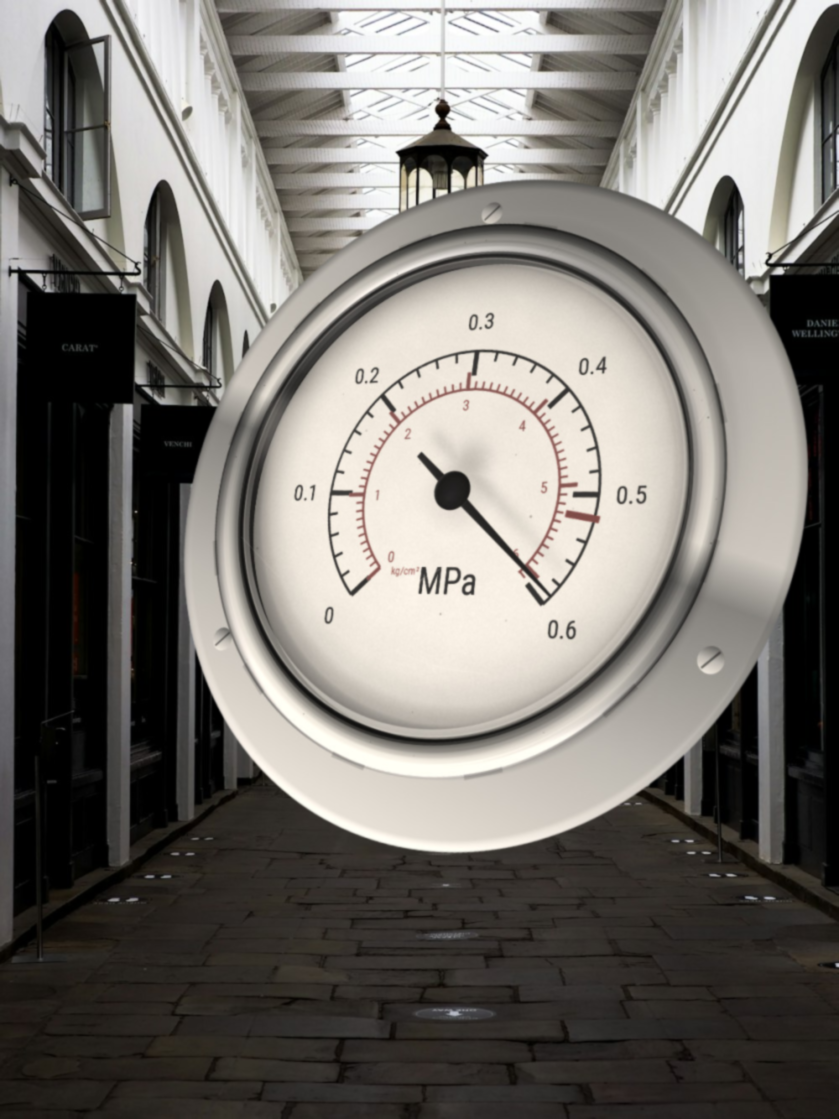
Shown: 0.59 MPa
